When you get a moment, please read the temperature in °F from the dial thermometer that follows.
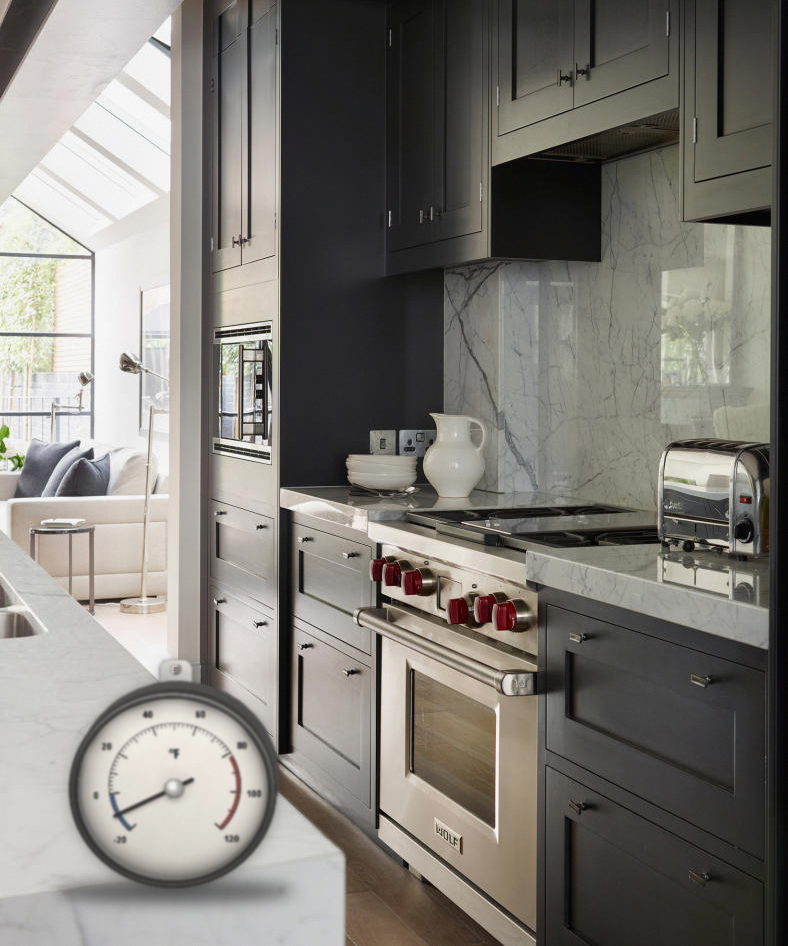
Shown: -10 °F
